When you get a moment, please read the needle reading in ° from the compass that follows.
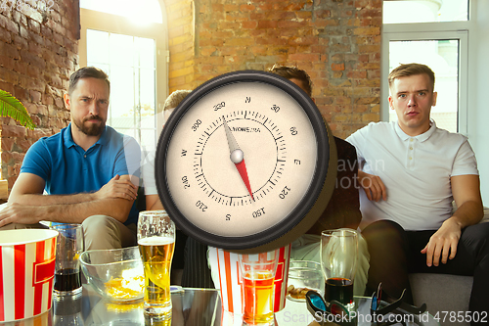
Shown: 150 °
